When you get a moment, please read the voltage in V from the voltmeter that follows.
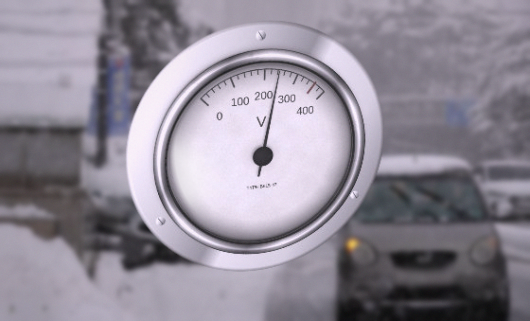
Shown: 240 V
